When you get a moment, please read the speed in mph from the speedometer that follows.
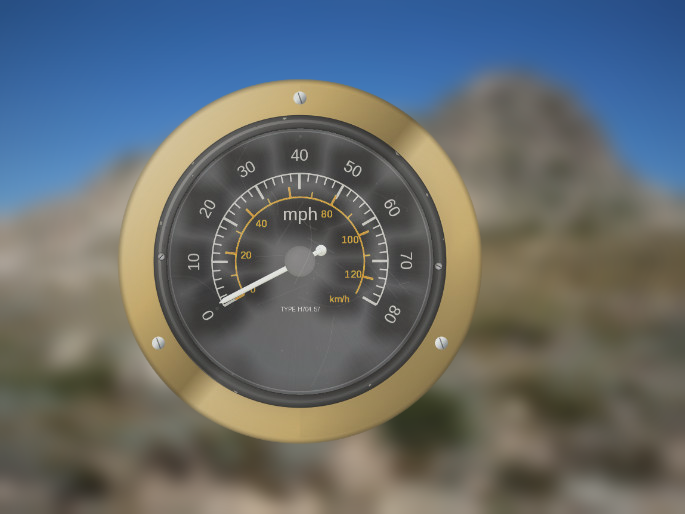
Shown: 1 mph
